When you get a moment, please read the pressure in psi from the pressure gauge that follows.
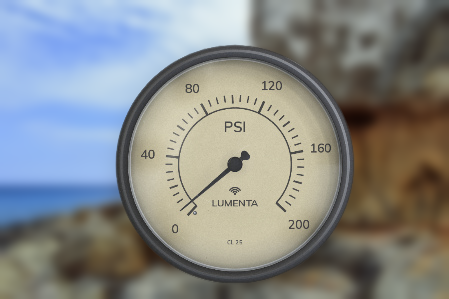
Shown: 5 psi
